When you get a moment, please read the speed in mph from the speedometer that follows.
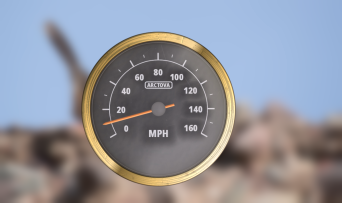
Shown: 10 mph
